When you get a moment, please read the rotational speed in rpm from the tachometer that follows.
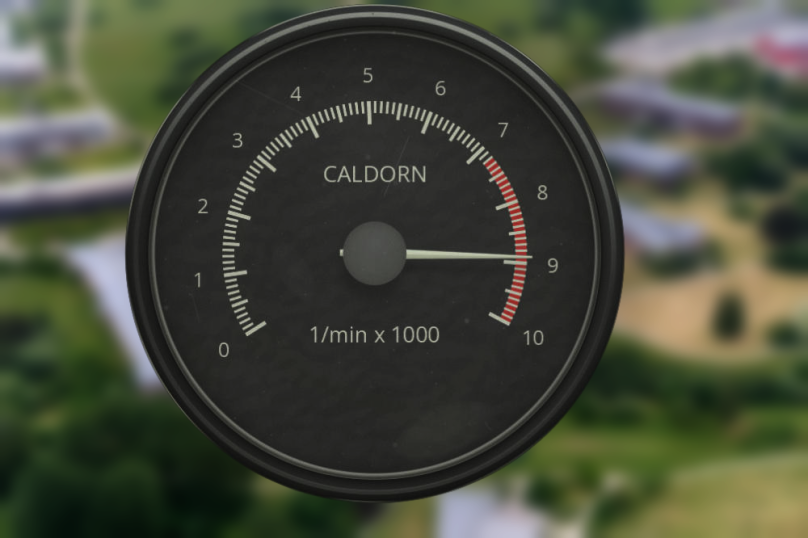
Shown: 8900 rpm
